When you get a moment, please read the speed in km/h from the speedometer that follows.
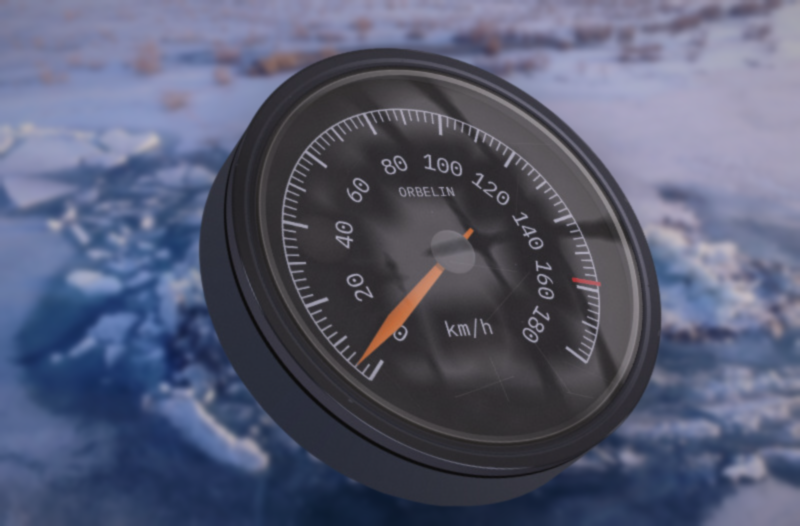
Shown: 4 km/h
